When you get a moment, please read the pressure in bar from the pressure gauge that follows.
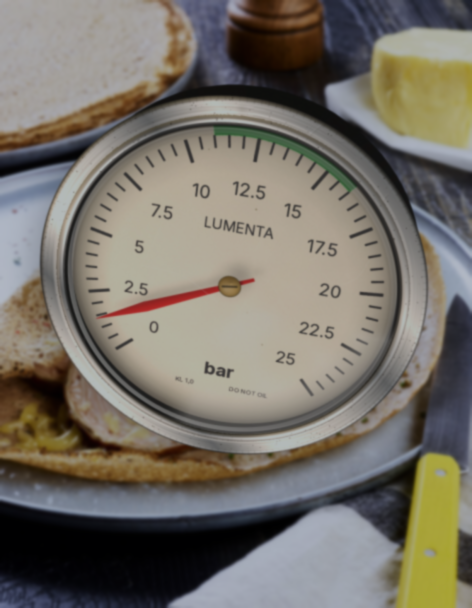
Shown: 1.5 bar
